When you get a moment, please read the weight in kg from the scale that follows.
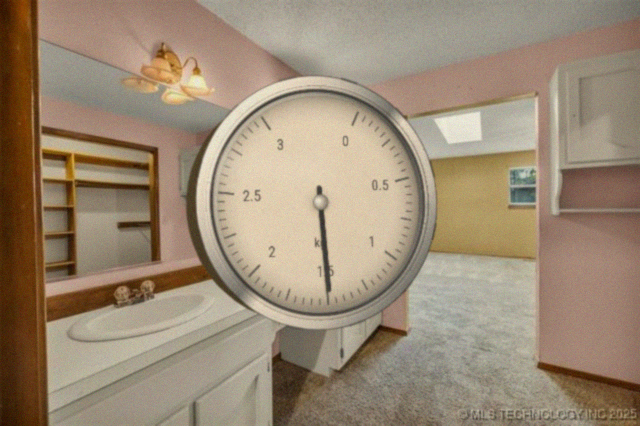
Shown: 1.5 kg
